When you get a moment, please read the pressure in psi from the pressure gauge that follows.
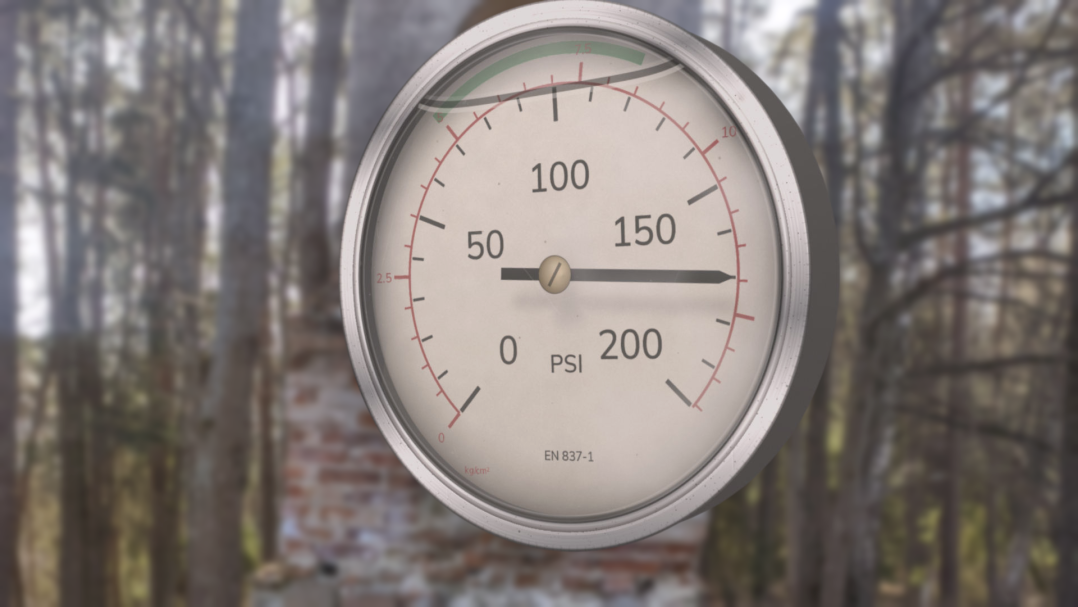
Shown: 170 psi
